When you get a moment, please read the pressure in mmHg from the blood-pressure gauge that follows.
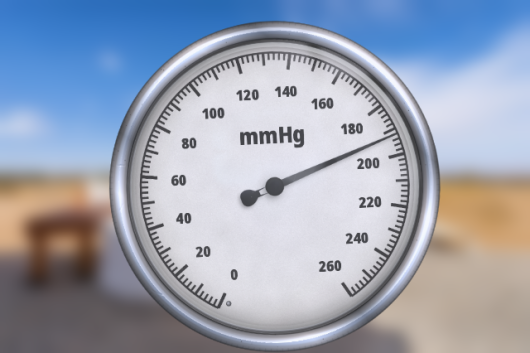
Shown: 192 mmHg
